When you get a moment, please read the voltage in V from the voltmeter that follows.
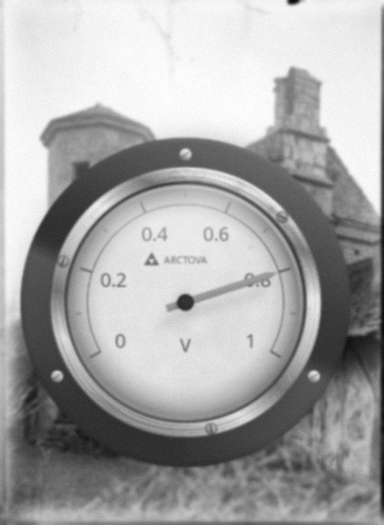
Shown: 0.8 V
